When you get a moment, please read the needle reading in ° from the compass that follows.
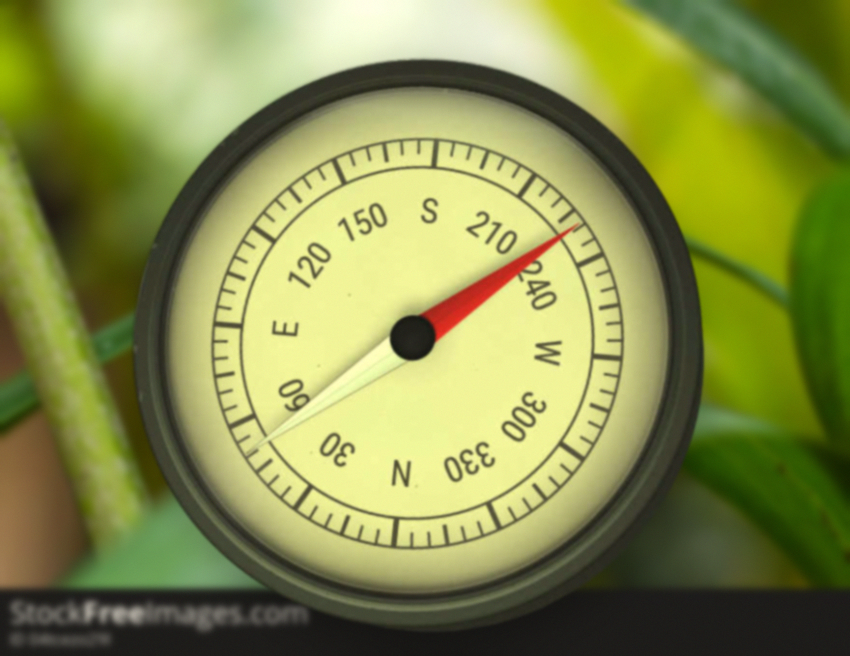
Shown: 230 °
